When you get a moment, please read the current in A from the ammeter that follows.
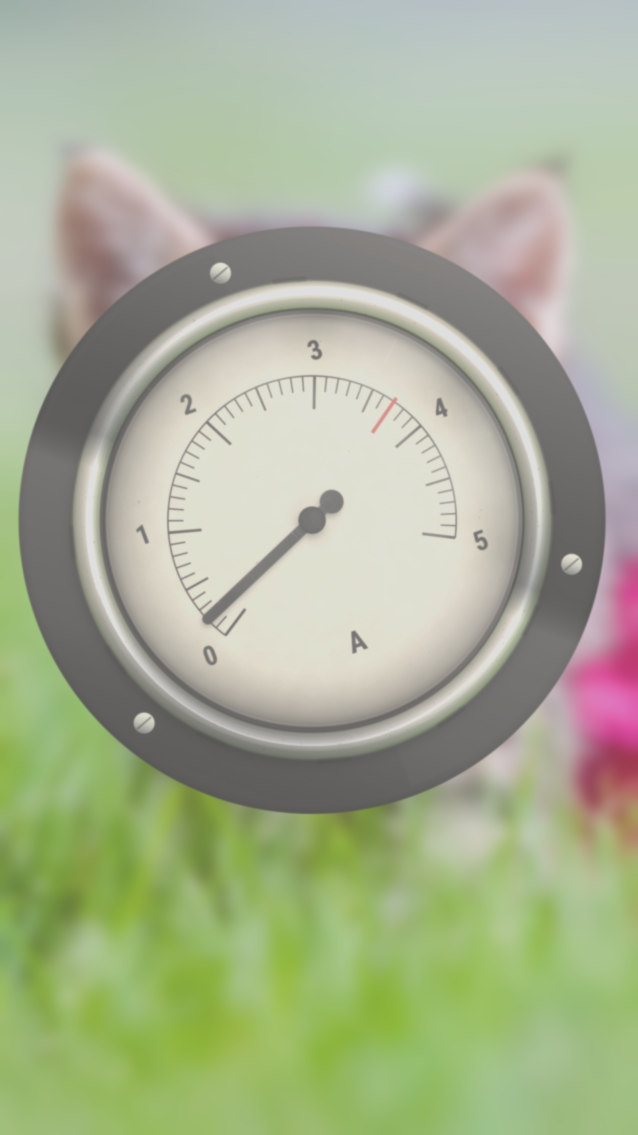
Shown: 0.2 A
